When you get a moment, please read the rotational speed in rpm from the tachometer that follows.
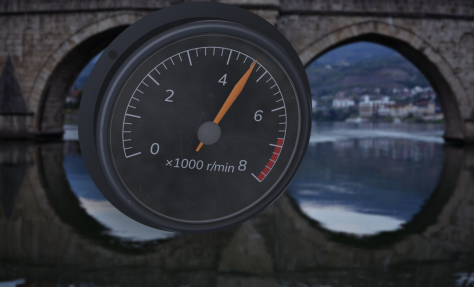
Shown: 4600 rpm
